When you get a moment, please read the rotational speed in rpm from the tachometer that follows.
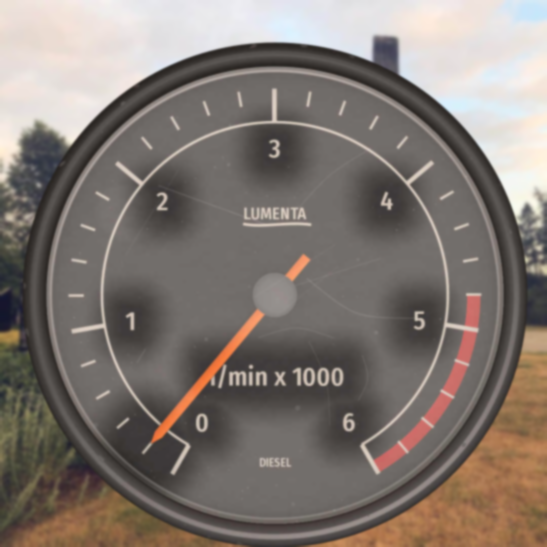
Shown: 200 rpm
